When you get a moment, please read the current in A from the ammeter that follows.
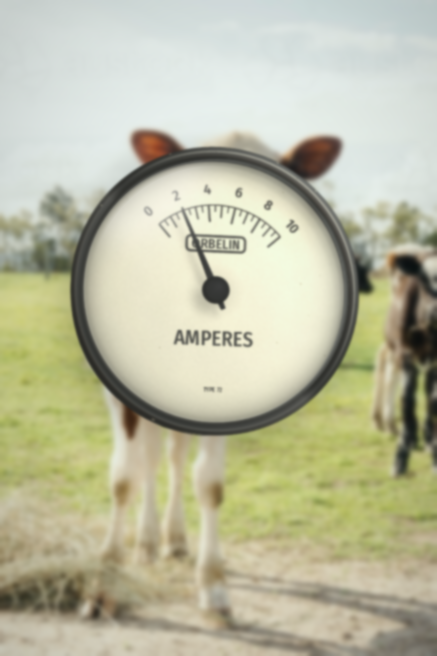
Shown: 2 A
